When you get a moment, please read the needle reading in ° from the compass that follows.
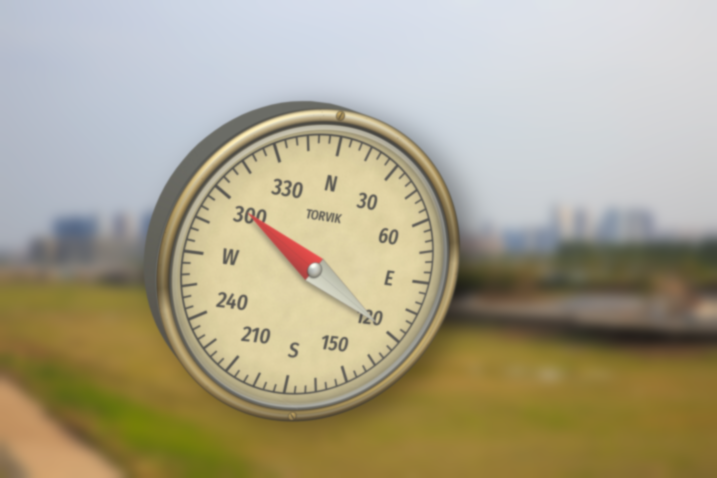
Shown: 300 °
